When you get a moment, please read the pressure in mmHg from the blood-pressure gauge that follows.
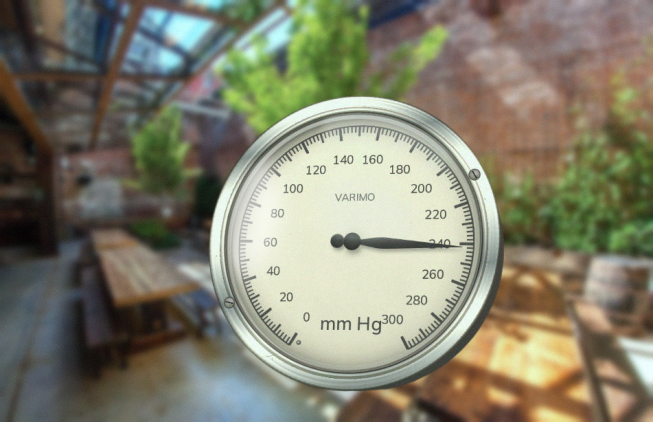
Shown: 242 mmHg
